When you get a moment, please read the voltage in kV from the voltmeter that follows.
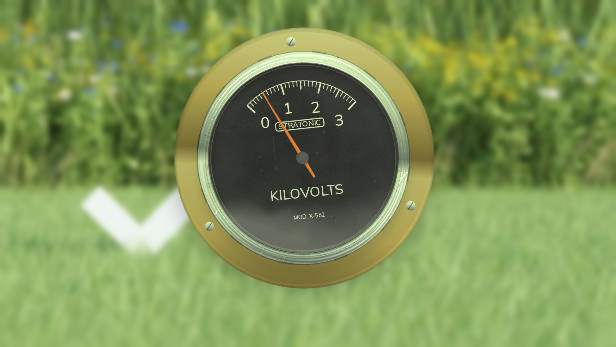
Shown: 0.5 kV
